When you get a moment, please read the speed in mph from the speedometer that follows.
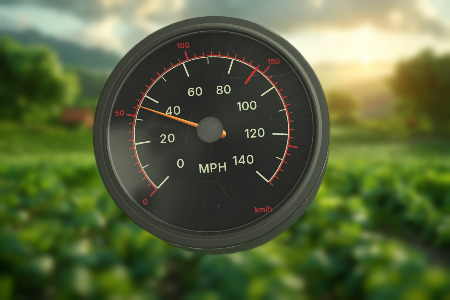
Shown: 35 mph
